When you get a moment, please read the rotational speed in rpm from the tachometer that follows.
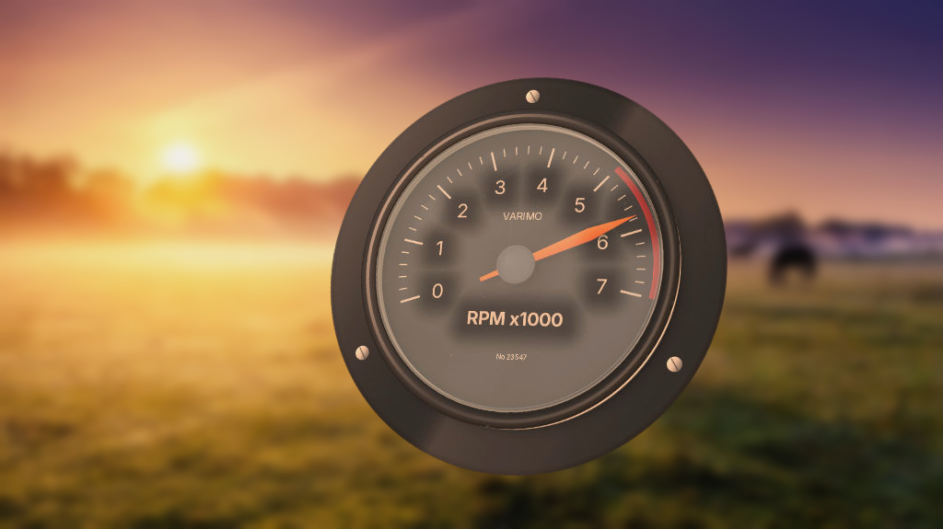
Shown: 5800 rpm
